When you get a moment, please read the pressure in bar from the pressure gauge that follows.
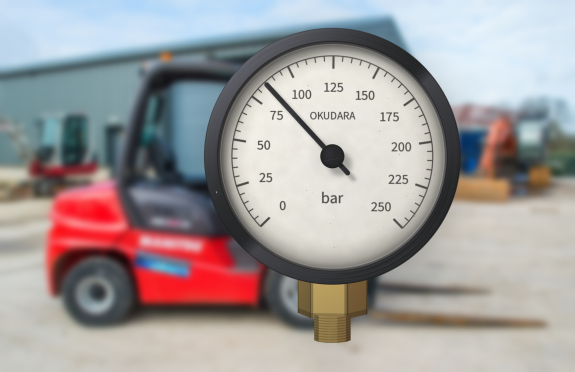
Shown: 85 bar
